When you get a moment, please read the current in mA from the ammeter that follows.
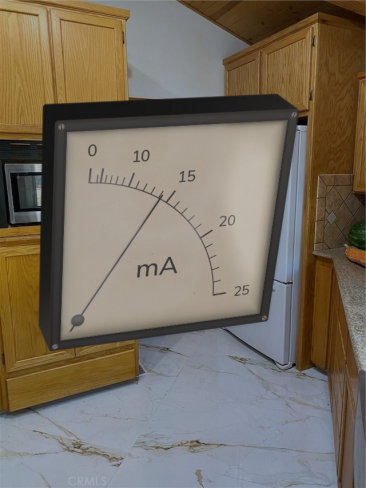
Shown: 14 mA
